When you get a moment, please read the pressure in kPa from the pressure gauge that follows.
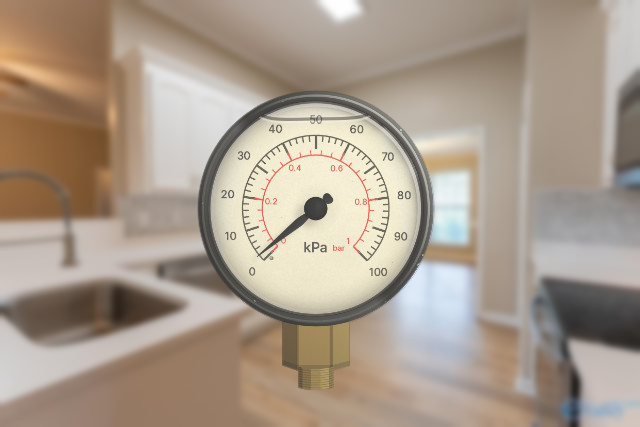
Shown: 2 kPa
